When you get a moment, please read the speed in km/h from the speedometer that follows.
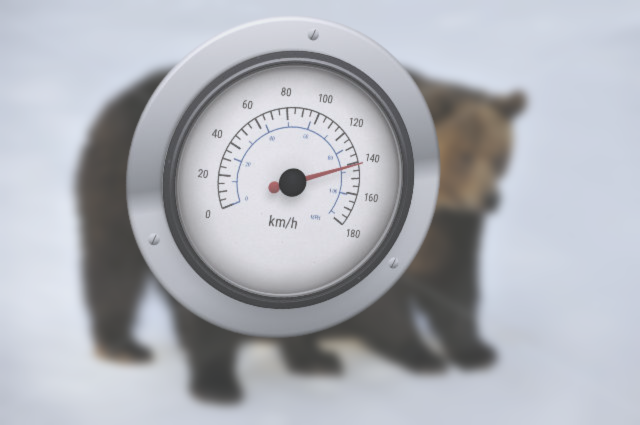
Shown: 140 km/h
